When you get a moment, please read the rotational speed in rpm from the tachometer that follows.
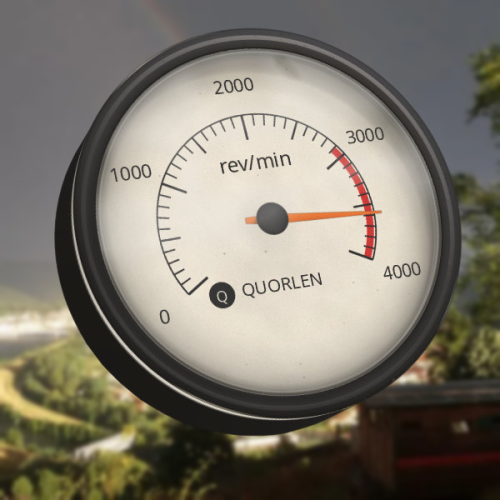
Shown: 3600 rpm
